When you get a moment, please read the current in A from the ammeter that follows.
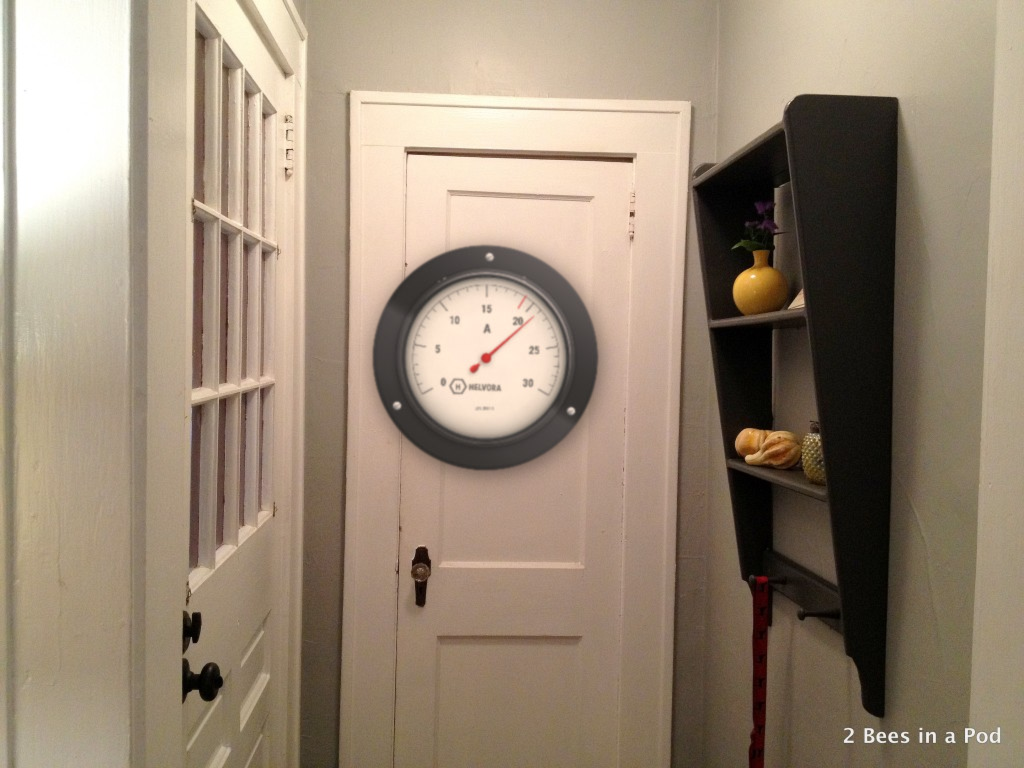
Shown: 21 A
